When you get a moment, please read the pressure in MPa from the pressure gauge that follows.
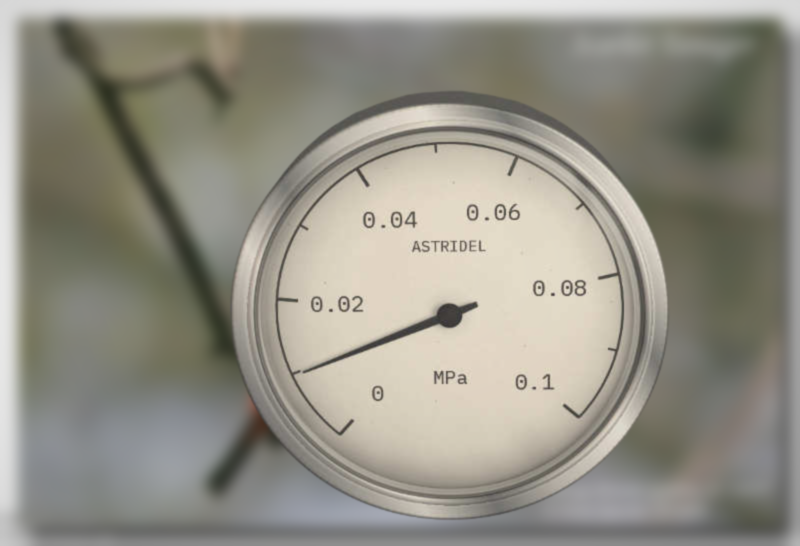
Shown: 0.01 MPa
